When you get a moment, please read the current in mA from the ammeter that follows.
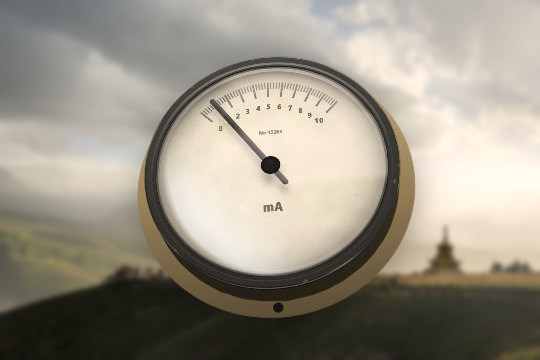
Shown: 1 mA
